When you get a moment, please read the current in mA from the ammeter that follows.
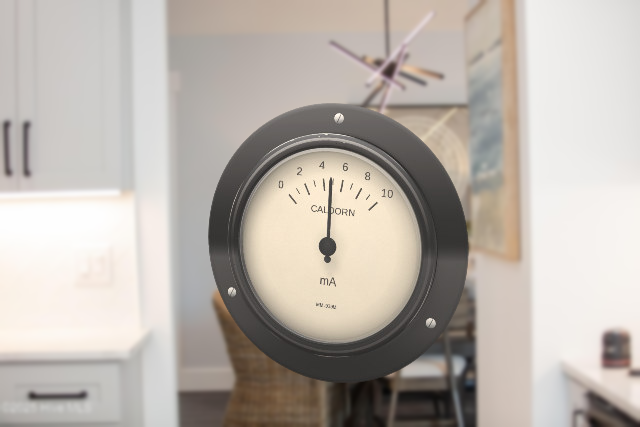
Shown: 5 mA
